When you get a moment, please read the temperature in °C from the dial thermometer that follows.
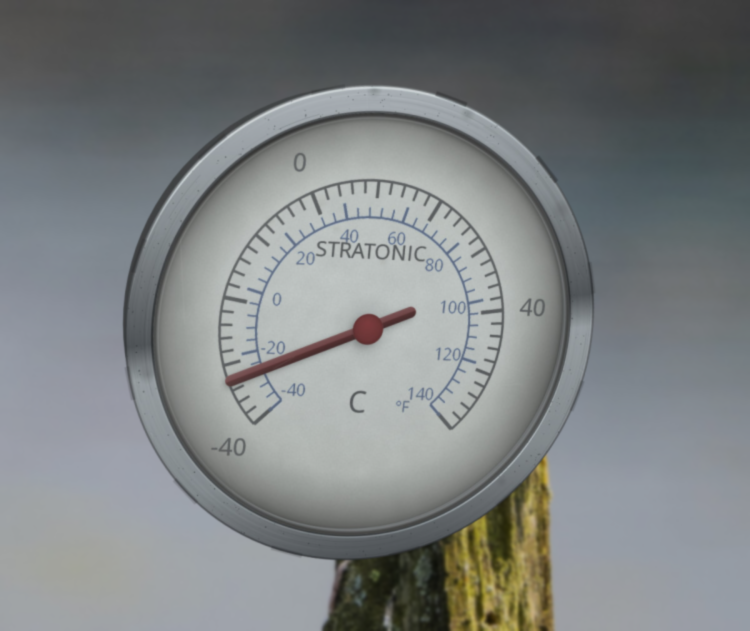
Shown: -32 °C
